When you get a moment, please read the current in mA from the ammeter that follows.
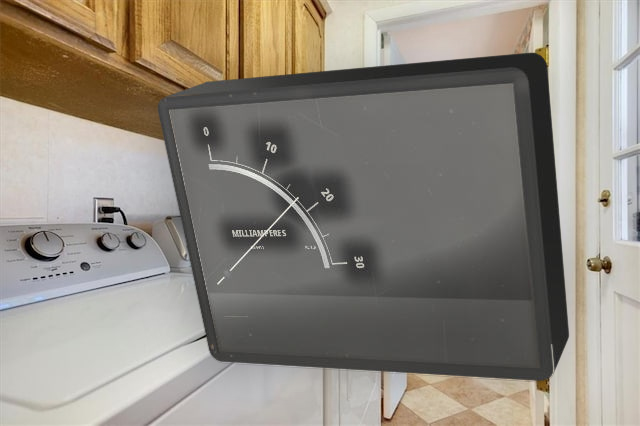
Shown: 17.5 mA
